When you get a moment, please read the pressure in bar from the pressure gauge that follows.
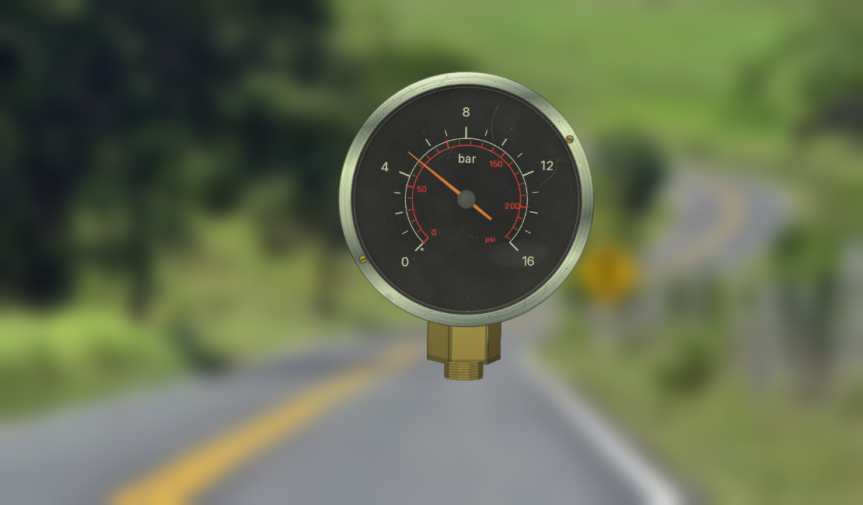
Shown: 5 bar
